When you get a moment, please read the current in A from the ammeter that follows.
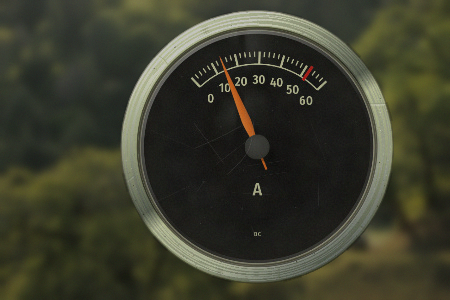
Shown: 14 A
